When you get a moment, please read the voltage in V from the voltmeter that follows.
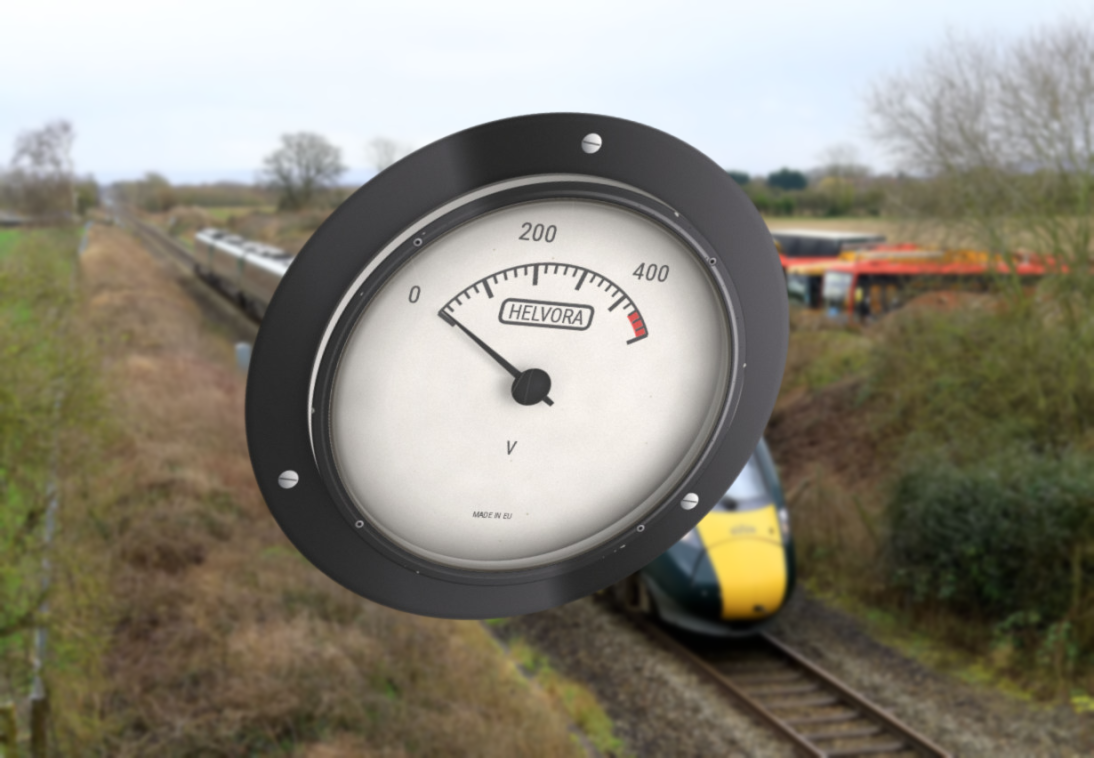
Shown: 10 V
